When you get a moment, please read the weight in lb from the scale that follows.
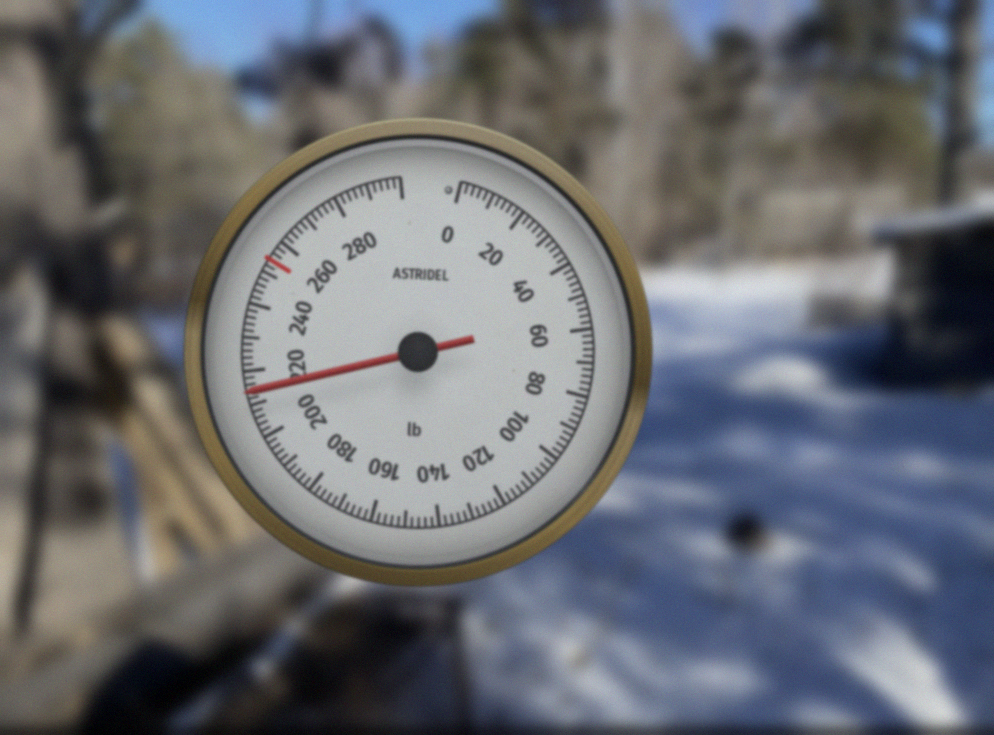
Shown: 214 lb
